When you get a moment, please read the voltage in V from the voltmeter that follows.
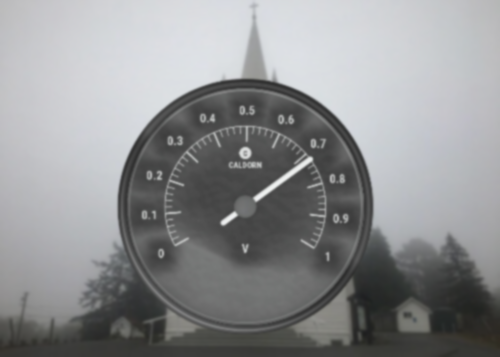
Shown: 0.72 V
